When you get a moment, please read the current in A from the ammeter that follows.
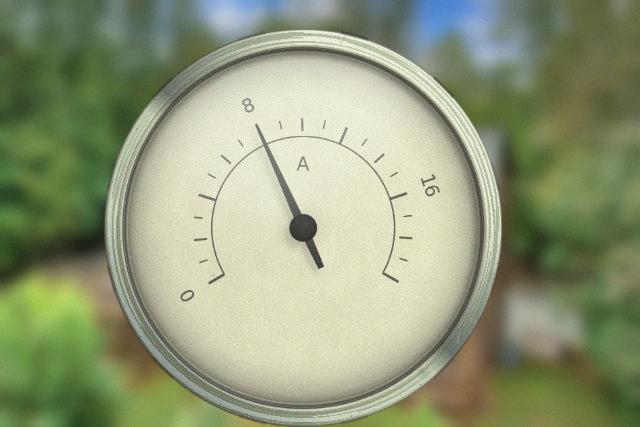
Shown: 8 A
